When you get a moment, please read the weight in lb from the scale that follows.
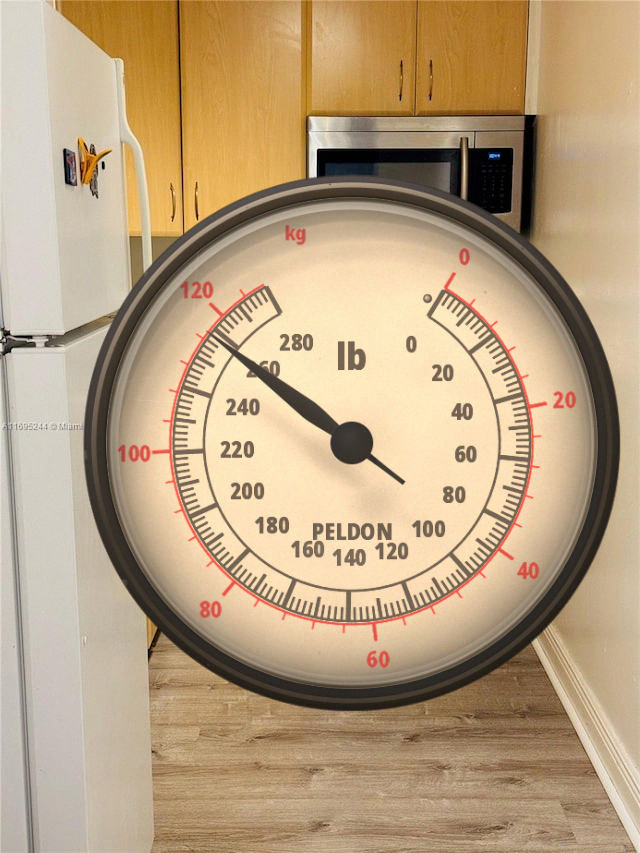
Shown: 258 lb
